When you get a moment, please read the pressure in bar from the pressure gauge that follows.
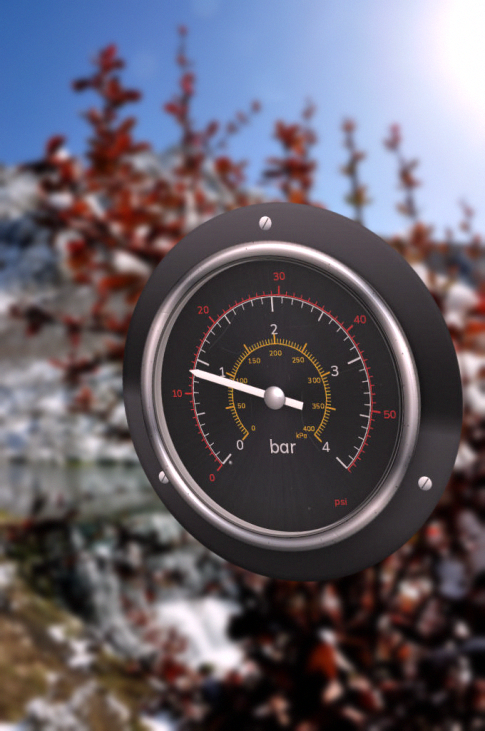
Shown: 0.9 bar
